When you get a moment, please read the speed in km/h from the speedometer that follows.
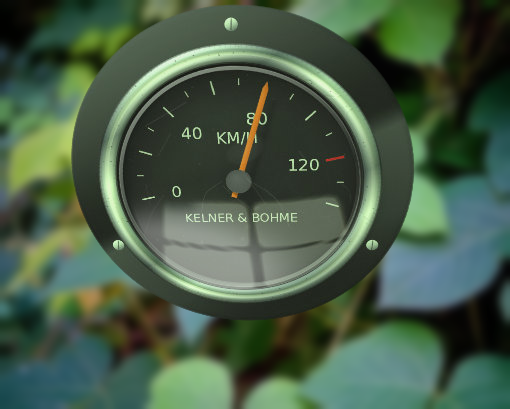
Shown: 80 km/h
